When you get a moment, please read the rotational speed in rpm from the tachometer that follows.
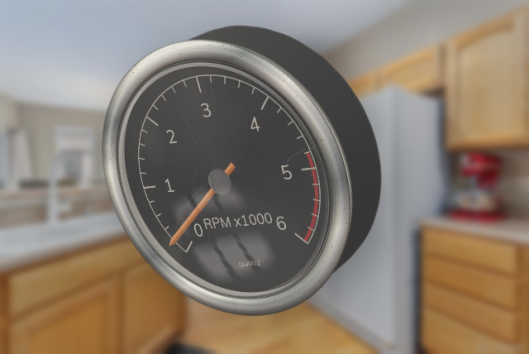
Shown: 200 rpm
